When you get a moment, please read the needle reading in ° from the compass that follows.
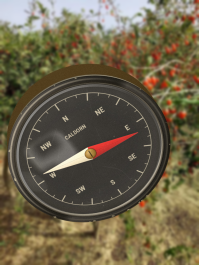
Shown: 100 °
